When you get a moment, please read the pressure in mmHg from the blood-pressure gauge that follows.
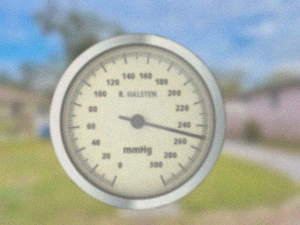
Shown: 250 mmHg
